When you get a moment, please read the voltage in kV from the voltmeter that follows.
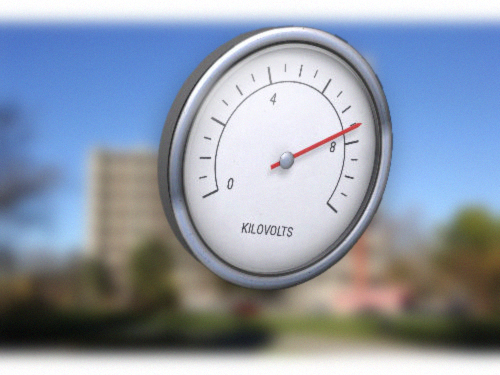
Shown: 7.5 kV
